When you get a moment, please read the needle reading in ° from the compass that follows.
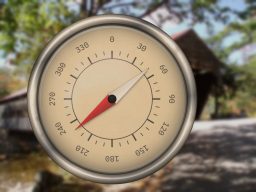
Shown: 230 °
